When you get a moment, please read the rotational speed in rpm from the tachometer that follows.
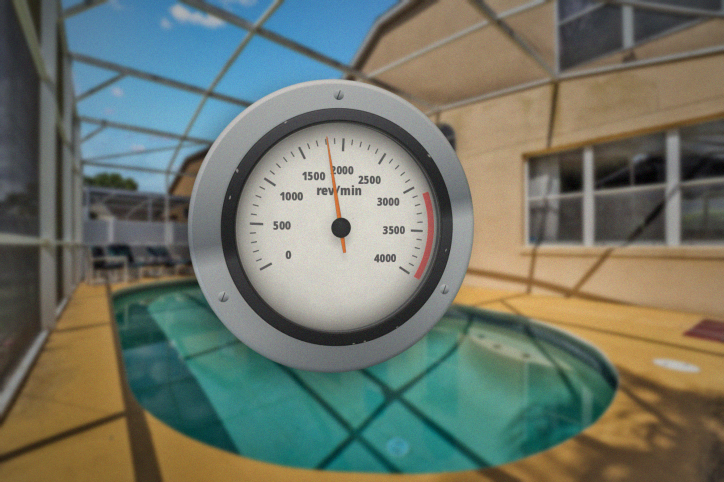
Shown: 1800 rpm
